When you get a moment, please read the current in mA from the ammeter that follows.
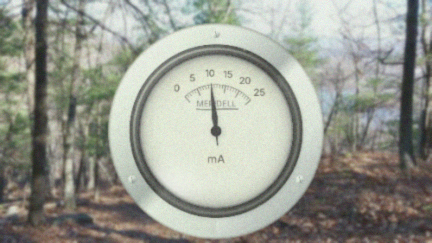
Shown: 10 mA
